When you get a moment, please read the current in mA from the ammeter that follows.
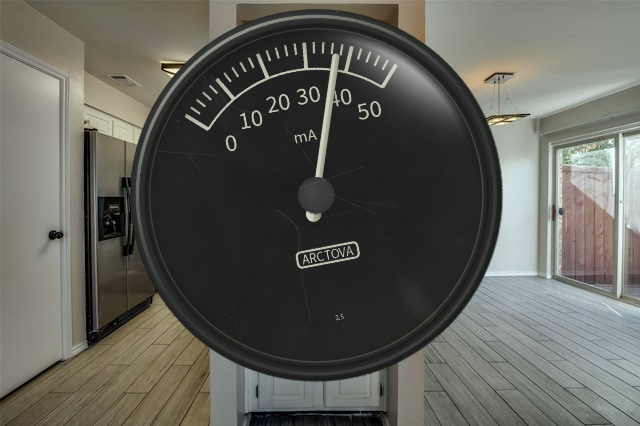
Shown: 37 mA
